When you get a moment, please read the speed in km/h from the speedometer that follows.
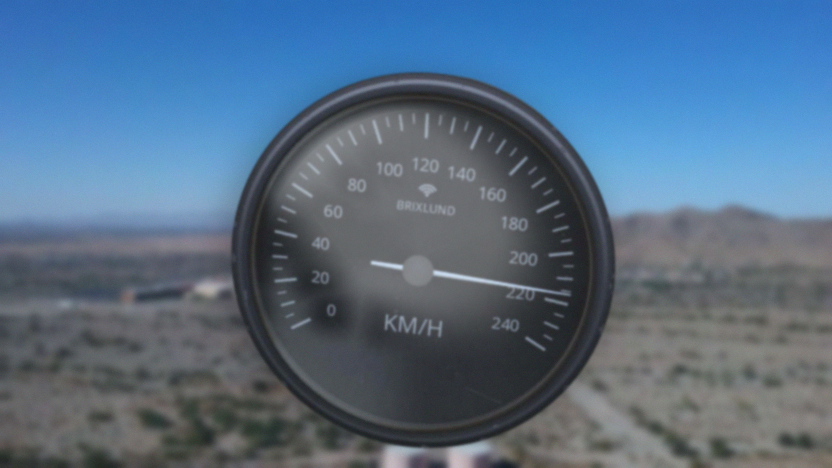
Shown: 215 km/h
